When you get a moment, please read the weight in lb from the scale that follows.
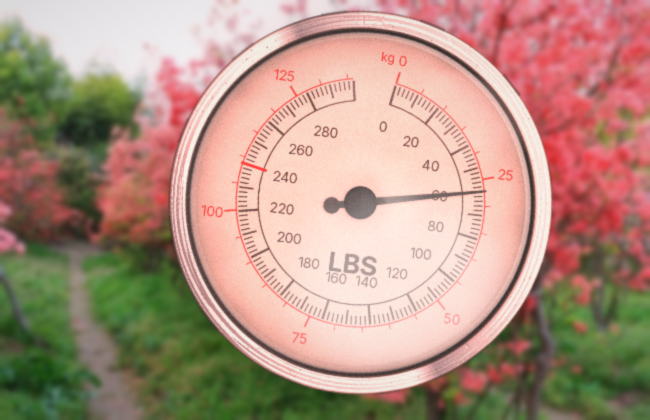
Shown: 60 lb
